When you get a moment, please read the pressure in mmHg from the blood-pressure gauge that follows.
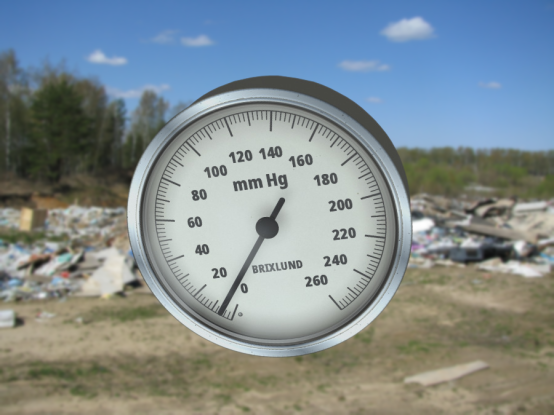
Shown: 6 mmHg
